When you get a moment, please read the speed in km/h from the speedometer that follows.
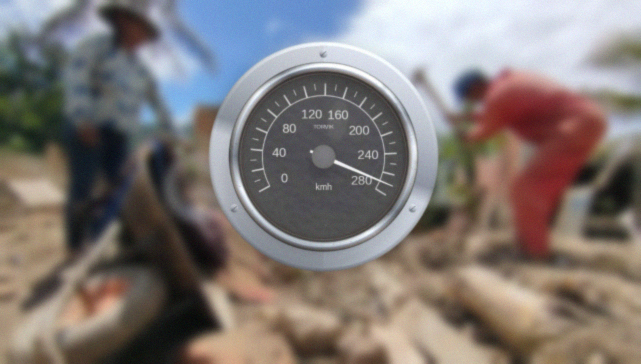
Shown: 270 km/h
